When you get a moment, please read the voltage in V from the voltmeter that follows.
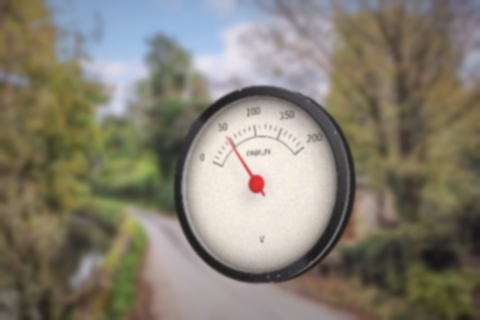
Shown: 50 V
